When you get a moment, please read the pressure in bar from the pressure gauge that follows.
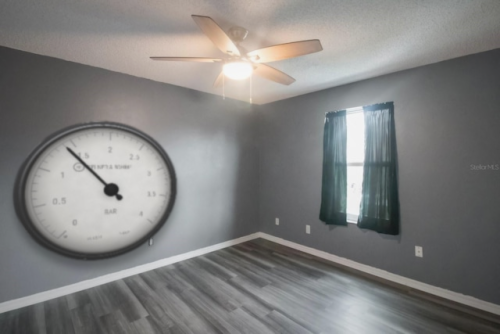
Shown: 1.4 bar
